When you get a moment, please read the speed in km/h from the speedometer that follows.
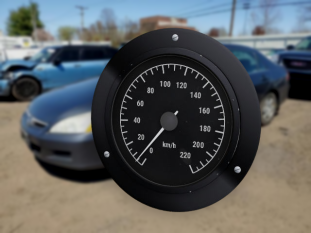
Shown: 5 km/h
